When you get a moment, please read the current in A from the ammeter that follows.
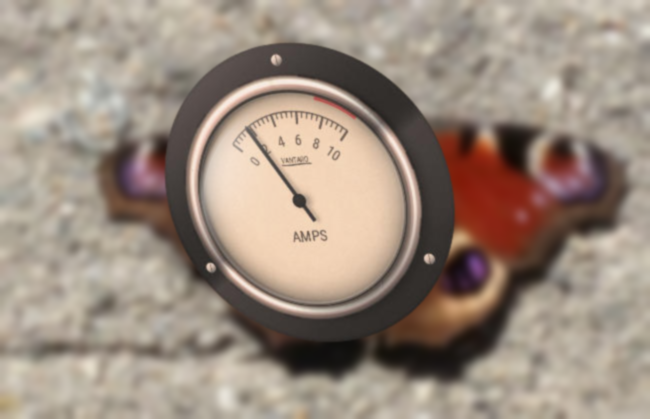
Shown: 2 A
